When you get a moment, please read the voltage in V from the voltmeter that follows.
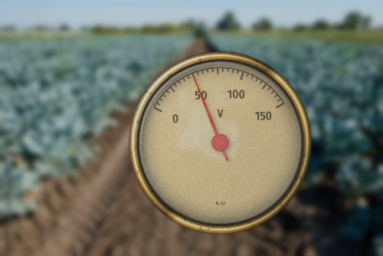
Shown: 50 V
